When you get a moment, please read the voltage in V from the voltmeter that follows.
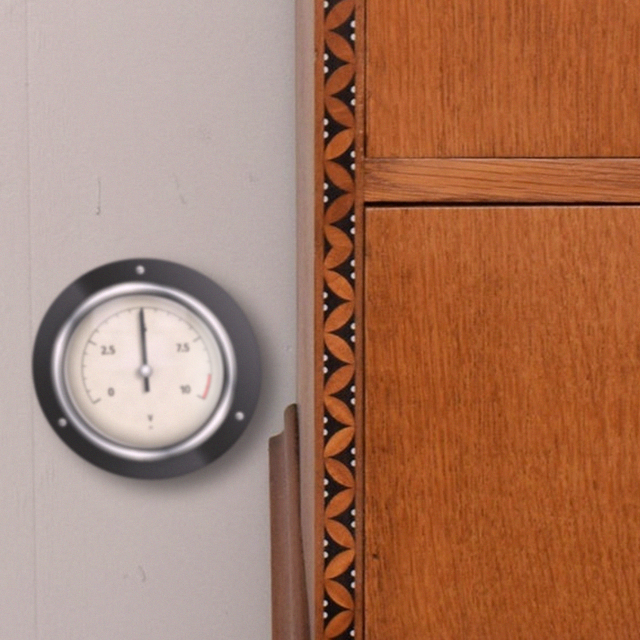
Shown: 5 V
